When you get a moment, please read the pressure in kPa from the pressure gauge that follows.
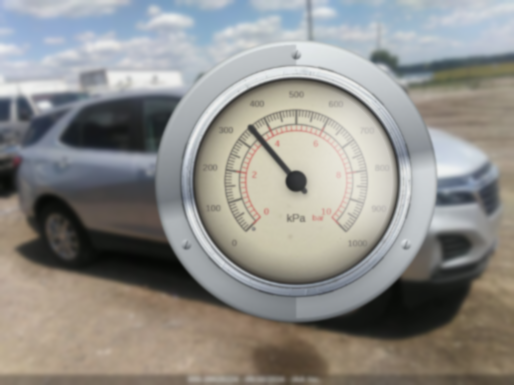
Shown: 350 kPa
